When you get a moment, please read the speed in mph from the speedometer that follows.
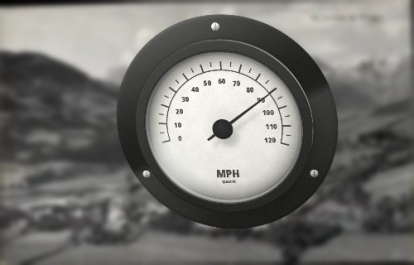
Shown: 90 mph
